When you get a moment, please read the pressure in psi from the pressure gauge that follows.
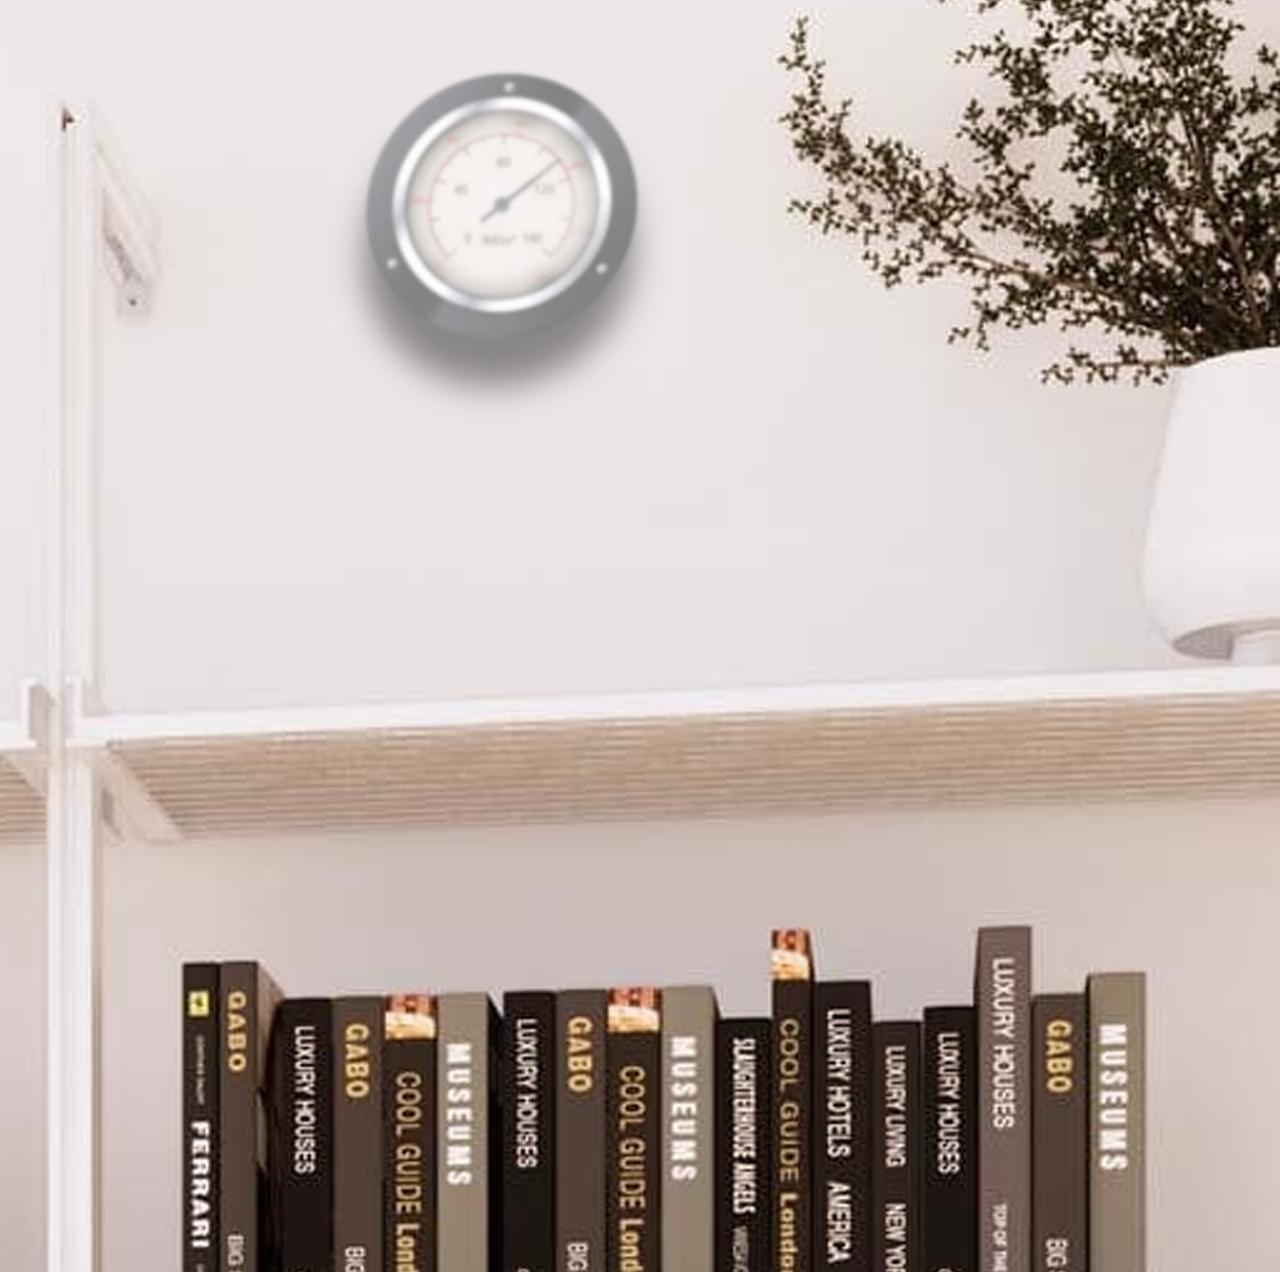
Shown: 110 psi
